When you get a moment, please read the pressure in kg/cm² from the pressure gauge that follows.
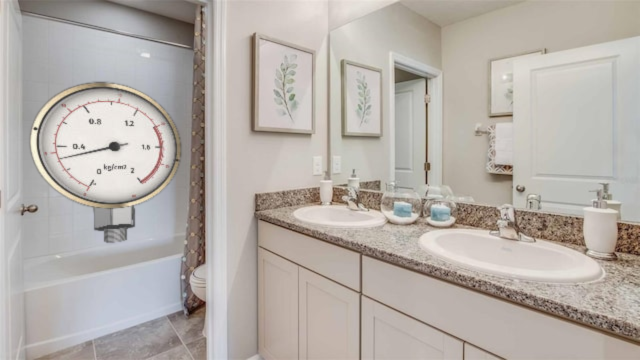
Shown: 0.3 kg/cm²
